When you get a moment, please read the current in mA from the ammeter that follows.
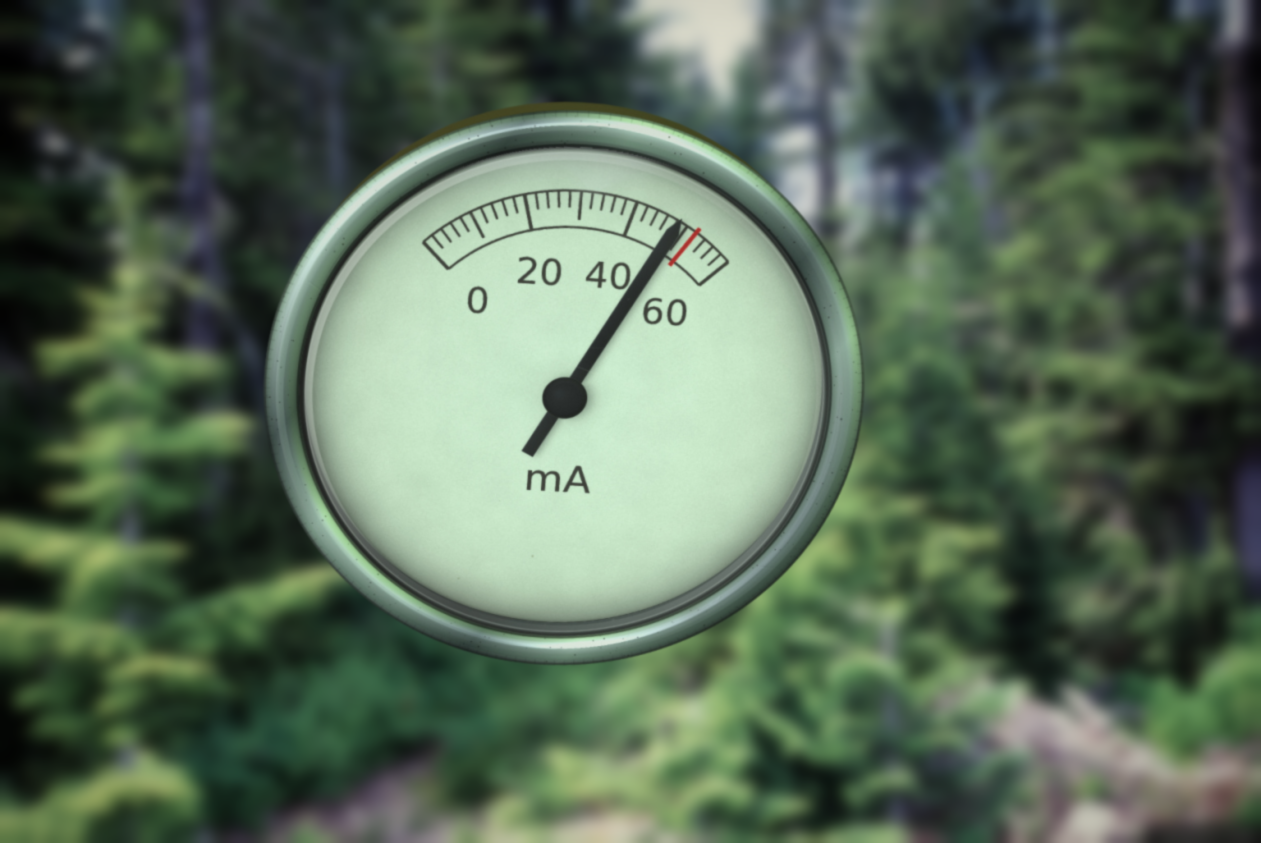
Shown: 48 mA
